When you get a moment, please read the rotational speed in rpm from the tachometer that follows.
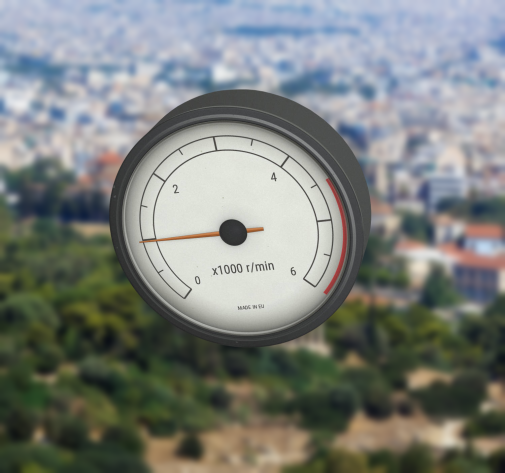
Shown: 1000 rpm
